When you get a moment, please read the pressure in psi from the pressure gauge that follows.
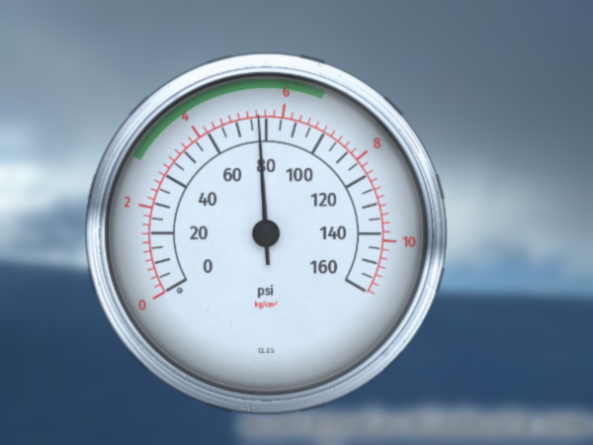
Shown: 77.5 psi
